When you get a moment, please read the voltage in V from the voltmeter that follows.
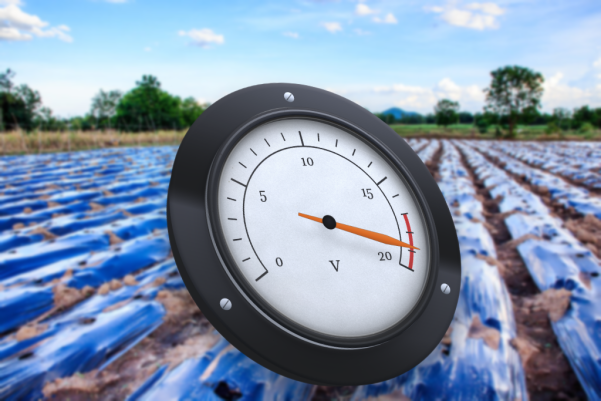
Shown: 19 V
